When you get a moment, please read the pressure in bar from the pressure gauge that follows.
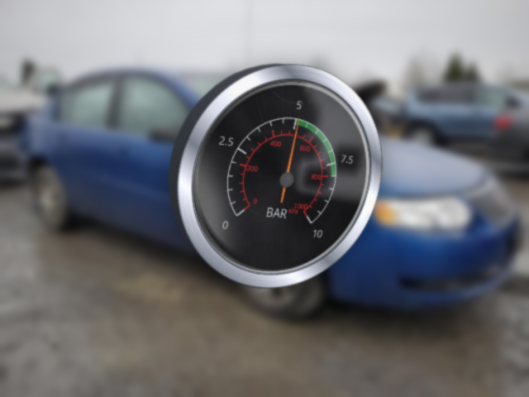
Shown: 5 bar
